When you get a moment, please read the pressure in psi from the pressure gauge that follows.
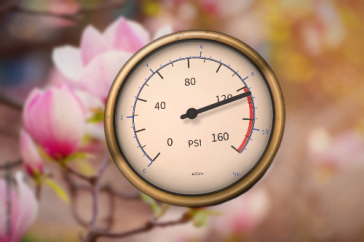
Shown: 125 psi
